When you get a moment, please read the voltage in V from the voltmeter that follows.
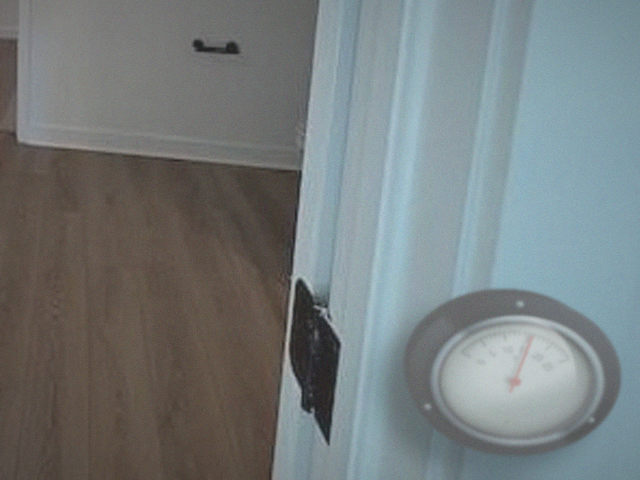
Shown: 15 V
